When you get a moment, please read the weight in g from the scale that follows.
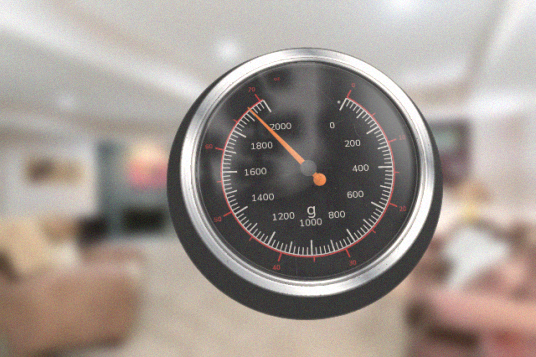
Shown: 1920 g
